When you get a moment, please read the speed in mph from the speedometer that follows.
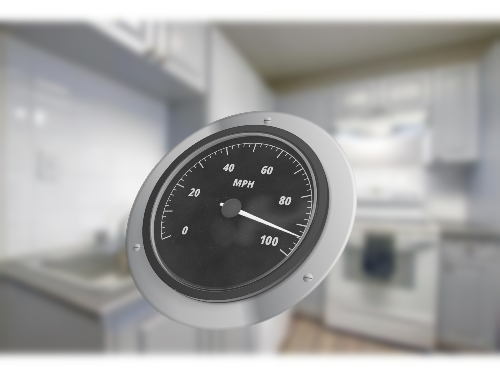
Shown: 94 mph
